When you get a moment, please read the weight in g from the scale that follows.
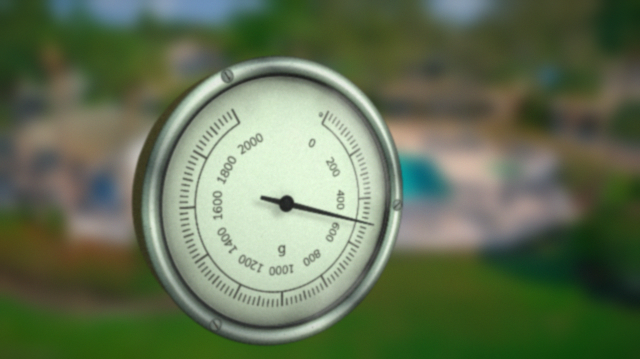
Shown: 500 g
